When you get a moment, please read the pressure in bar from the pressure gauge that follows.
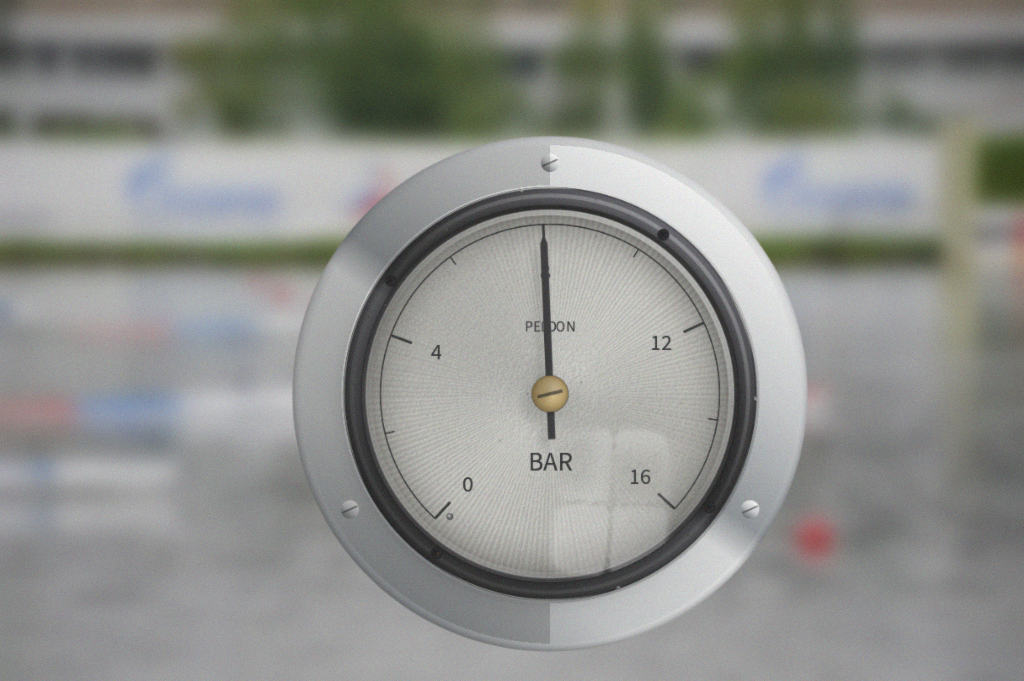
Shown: 8 bar
